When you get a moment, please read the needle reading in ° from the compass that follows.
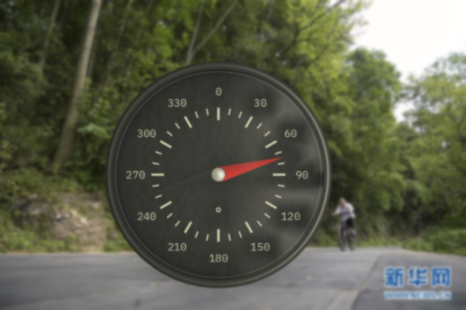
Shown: 75 °
